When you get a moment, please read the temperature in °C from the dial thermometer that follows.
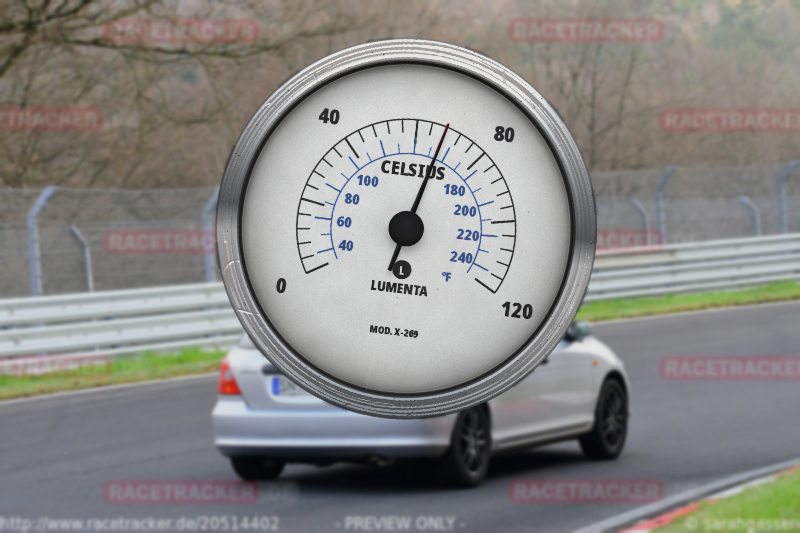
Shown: 68 °C
